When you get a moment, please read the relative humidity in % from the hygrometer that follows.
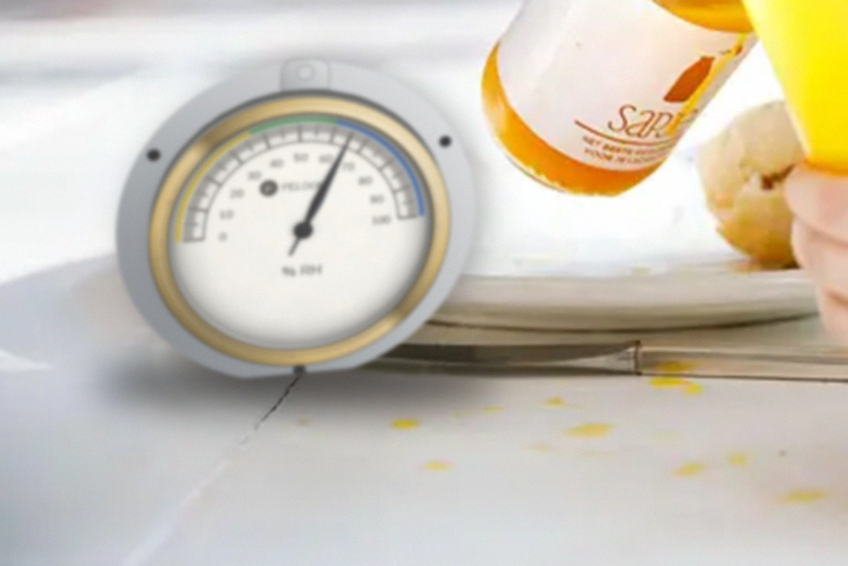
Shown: 65 %
